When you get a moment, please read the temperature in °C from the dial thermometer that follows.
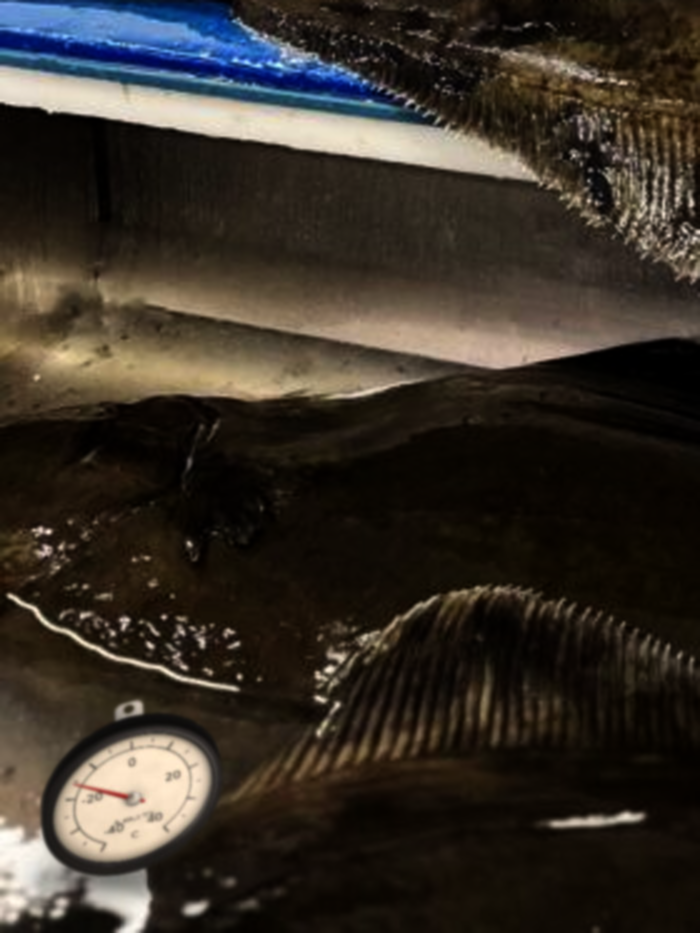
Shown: -15 °C
